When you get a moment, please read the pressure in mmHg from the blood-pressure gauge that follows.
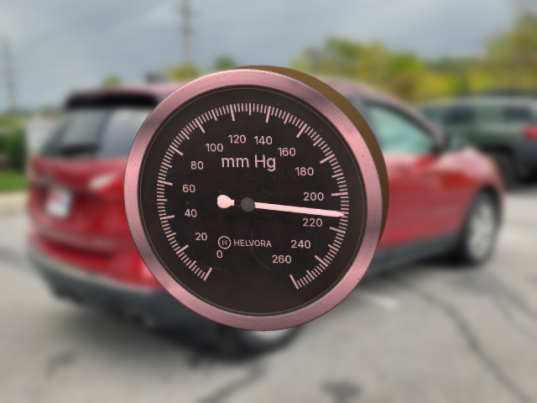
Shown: 210 mmHg
